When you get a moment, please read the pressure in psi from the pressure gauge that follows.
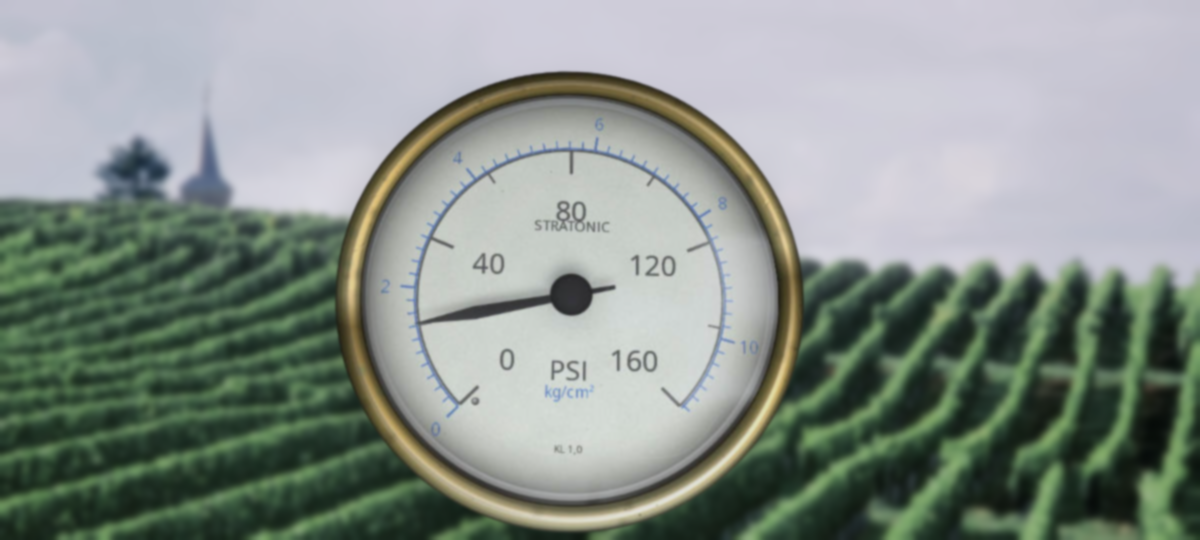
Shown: 20 psi
